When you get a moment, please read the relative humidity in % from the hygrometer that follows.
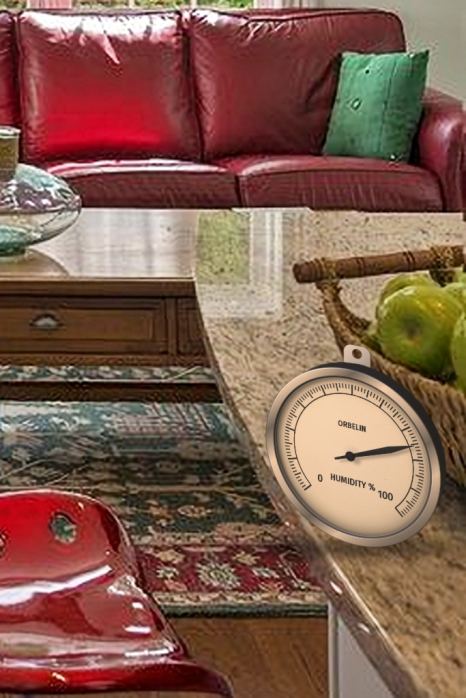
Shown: 75 %
